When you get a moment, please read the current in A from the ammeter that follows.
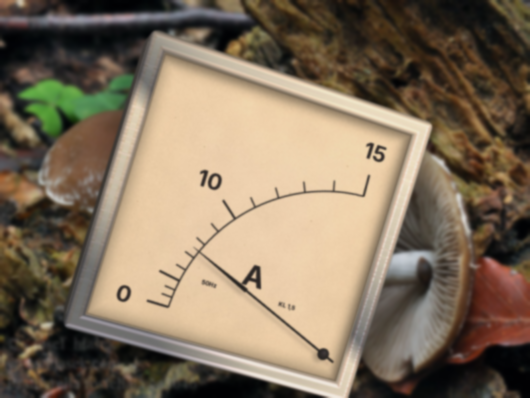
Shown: 7.5 A
